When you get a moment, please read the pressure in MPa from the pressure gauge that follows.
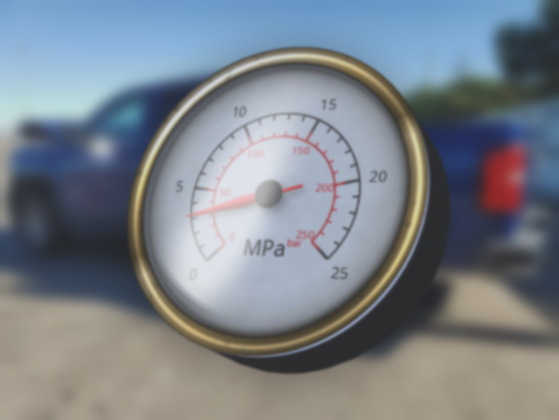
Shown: 3 MPa
